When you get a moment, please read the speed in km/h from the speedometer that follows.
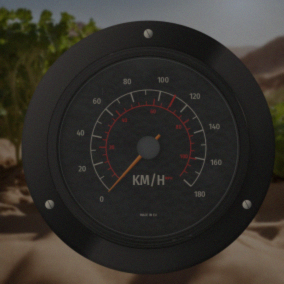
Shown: 0 km/h
